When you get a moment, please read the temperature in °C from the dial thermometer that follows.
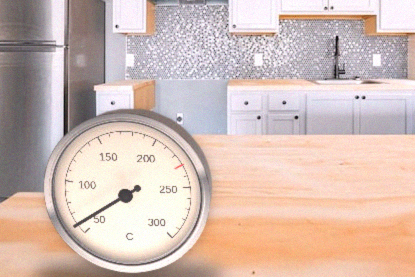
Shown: 60 °C
